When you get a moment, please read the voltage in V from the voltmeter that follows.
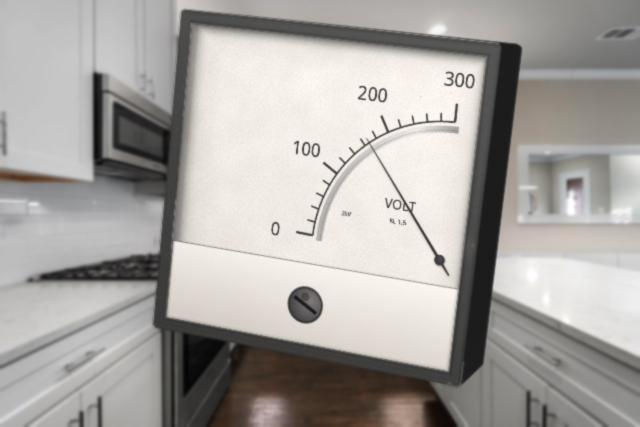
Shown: 170 V
